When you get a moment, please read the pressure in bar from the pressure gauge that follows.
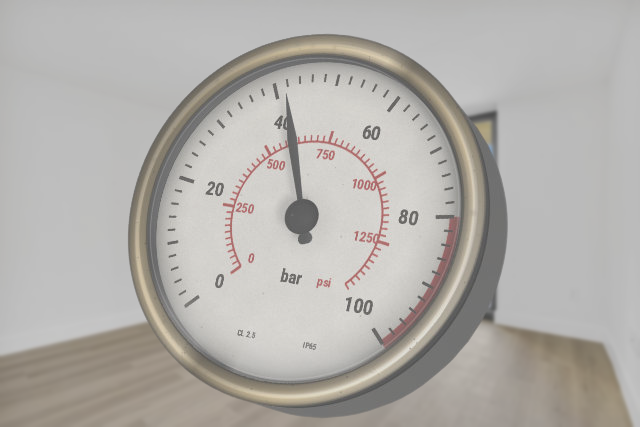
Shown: 42 bar
